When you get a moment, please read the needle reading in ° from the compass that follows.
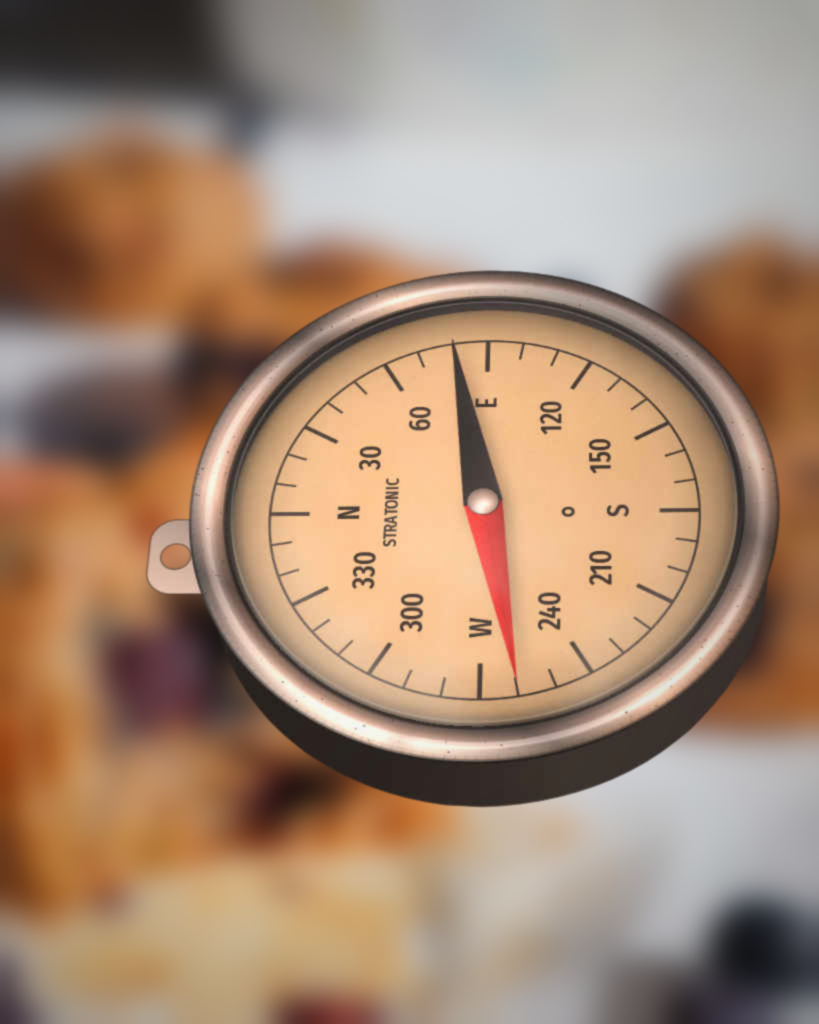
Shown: 260 °
